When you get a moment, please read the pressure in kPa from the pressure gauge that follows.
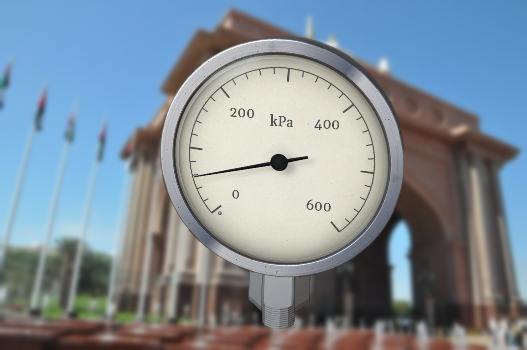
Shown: 60 kPa
